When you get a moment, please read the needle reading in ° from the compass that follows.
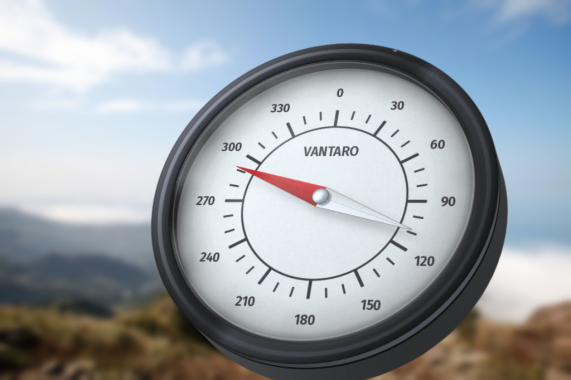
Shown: 290 °
